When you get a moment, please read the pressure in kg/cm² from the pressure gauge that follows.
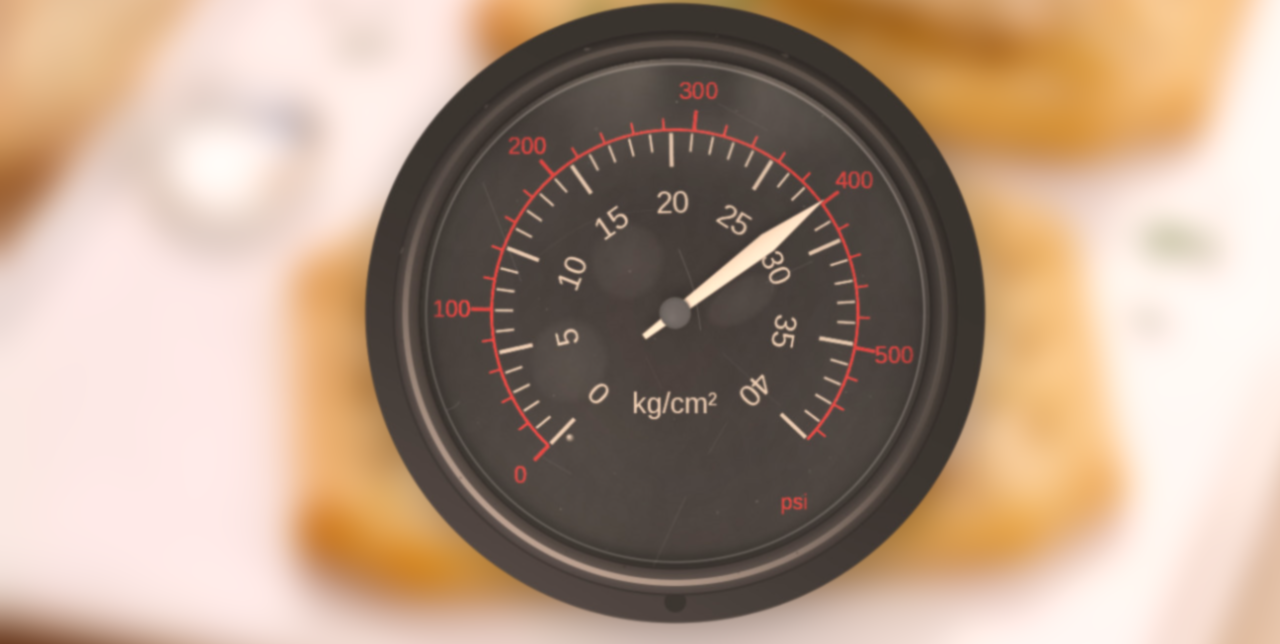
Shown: 28 kg/cm²
